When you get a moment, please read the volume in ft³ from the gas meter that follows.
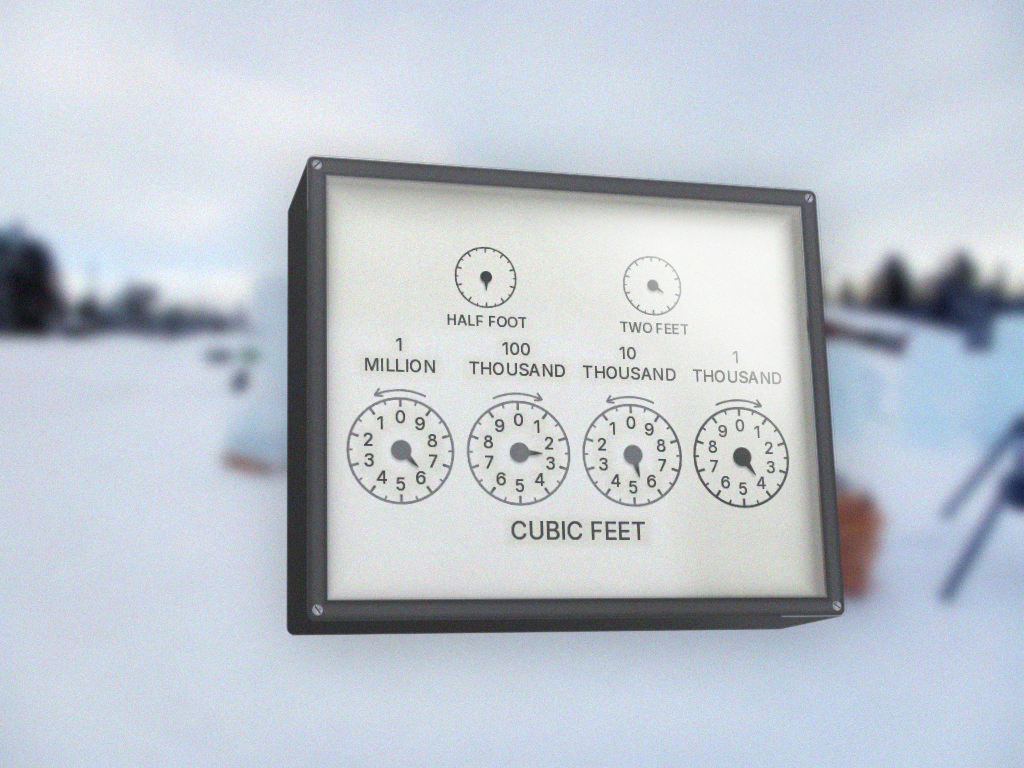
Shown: 625400 ft³
